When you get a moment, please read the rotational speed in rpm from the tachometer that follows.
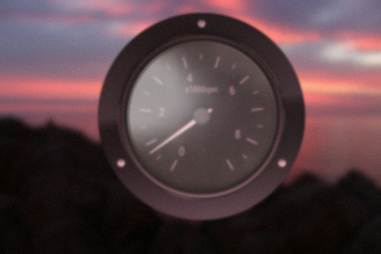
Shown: 750 rpm
